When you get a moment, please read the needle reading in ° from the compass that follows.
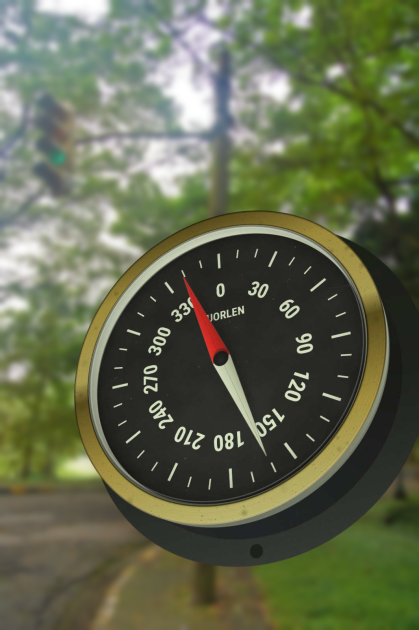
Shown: 340 °
